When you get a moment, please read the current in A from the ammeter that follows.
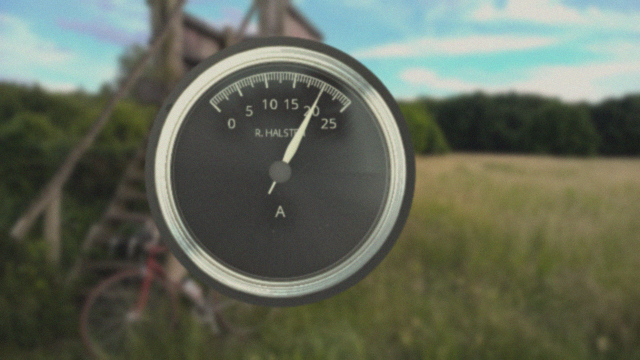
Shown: 20 A
